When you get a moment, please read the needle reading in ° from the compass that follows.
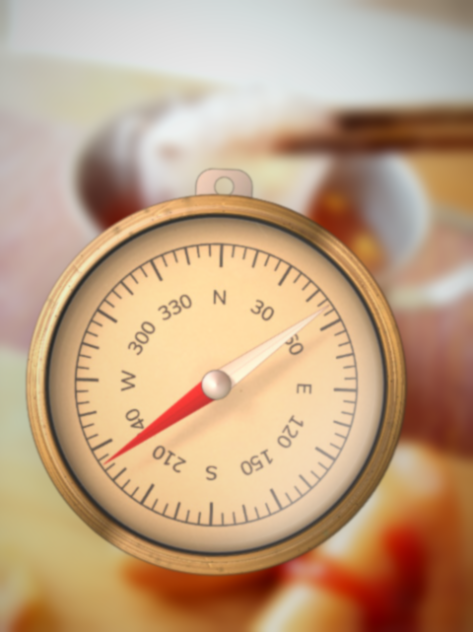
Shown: 232.5 °
